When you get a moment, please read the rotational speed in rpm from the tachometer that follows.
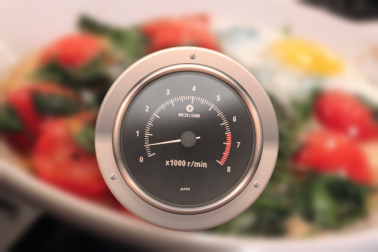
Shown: 500 rpm
